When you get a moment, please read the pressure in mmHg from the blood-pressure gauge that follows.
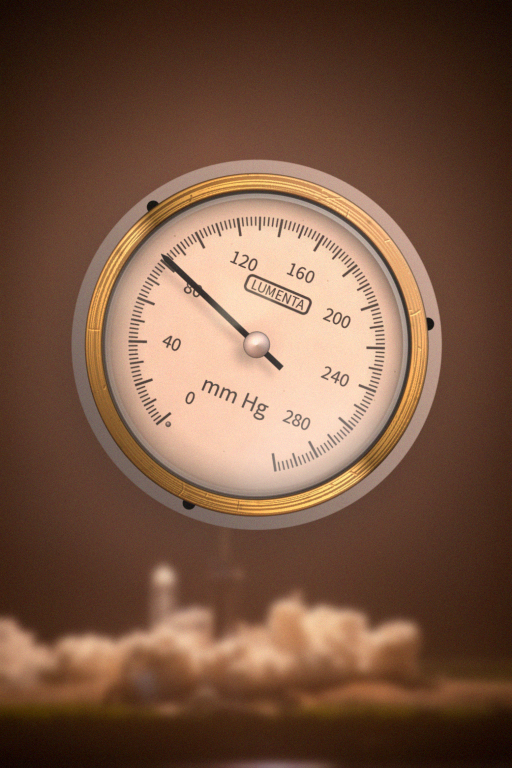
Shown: 82 mmHg
